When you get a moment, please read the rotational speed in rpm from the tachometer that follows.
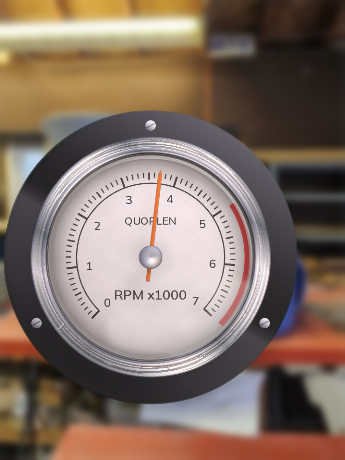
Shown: 3700 rpm
